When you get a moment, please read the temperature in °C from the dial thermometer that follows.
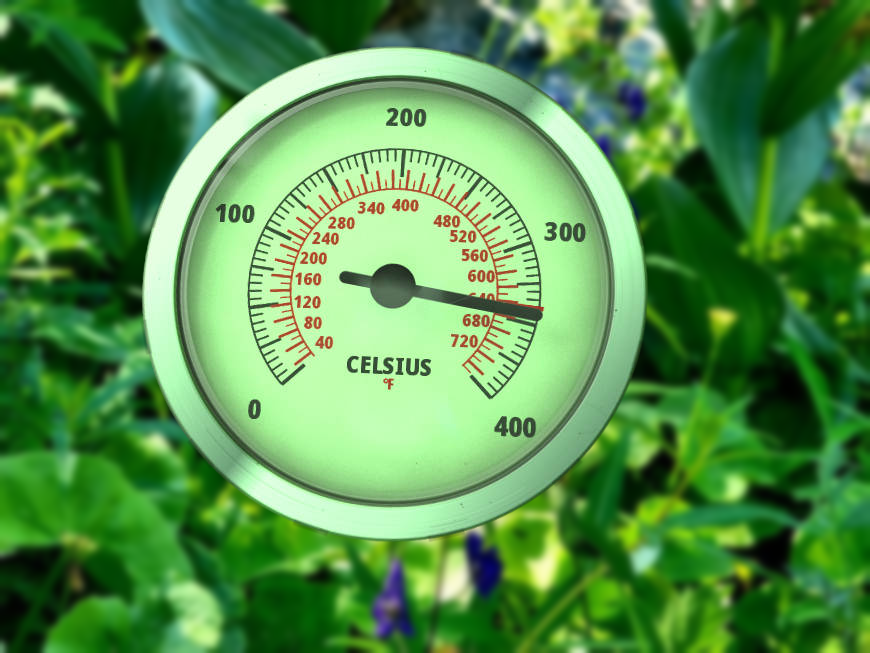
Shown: 345 °C
